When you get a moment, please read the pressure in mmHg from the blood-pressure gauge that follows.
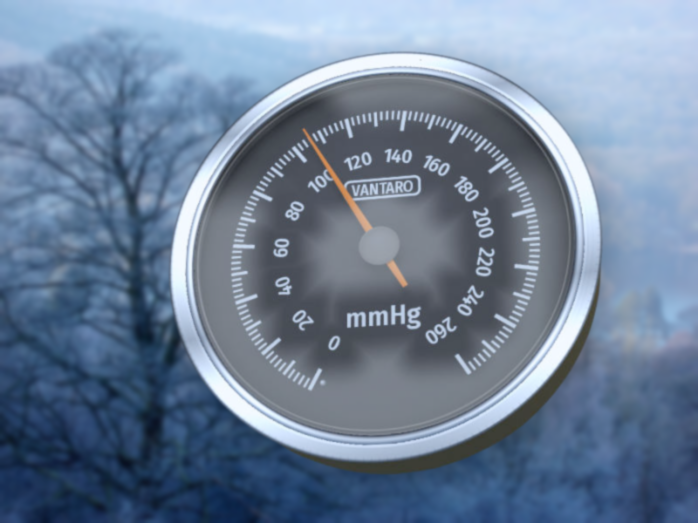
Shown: 106 mmHg
